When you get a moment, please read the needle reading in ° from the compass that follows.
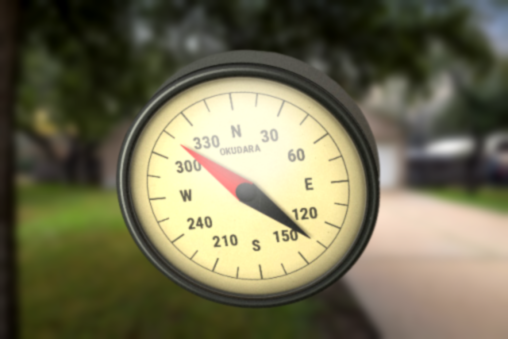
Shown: 315 °
